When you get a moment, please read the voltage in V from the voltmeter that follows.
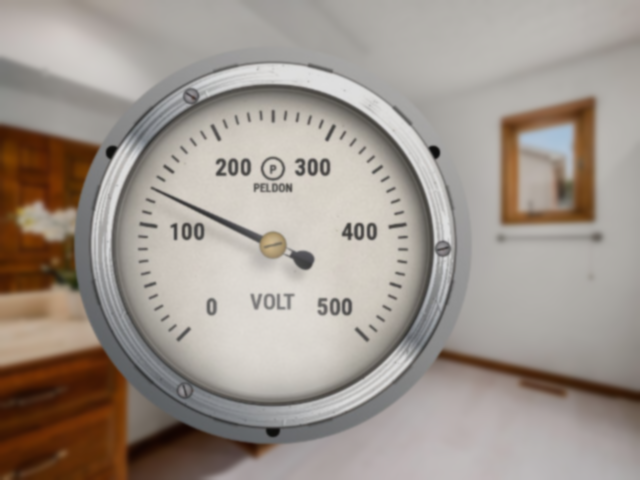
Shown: 130 V
